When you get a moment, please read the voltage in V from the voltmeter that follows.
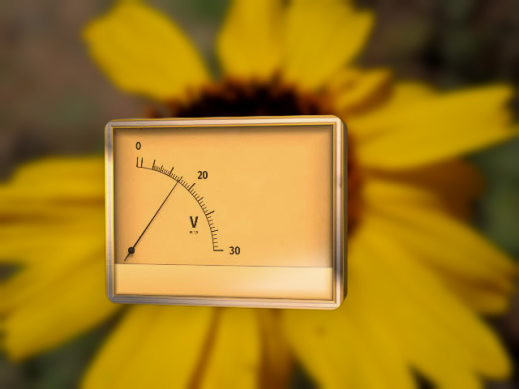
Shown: 17.5 V
